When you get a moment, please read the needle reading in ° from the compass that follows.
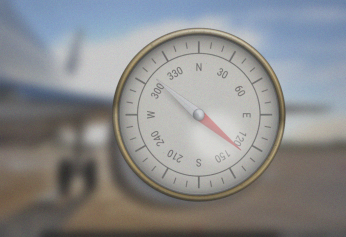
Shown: 130 °
